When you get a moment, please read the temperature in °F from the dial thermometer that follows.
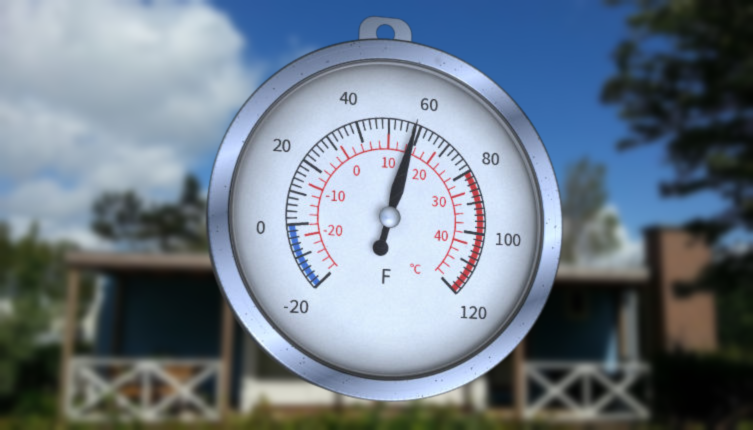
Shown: 58 °F
